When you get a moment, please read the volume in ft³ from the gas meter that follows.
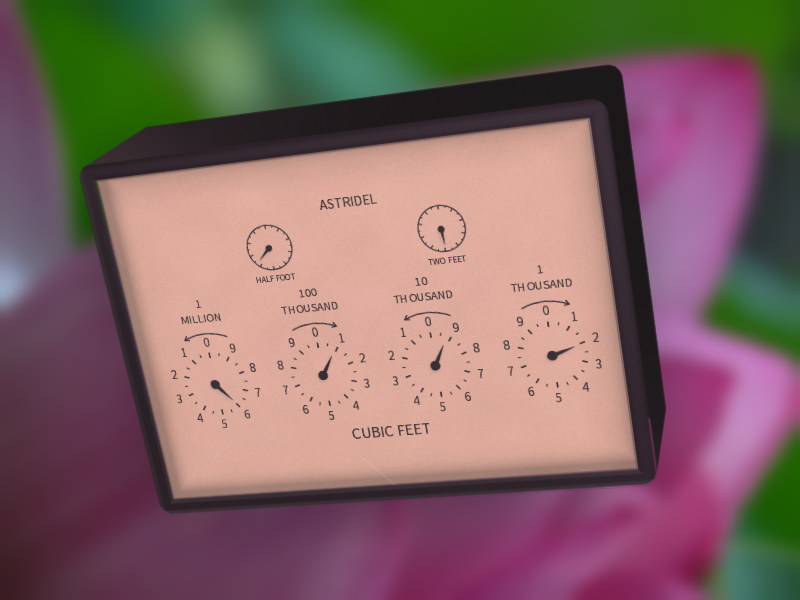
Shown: 609200 ft³
